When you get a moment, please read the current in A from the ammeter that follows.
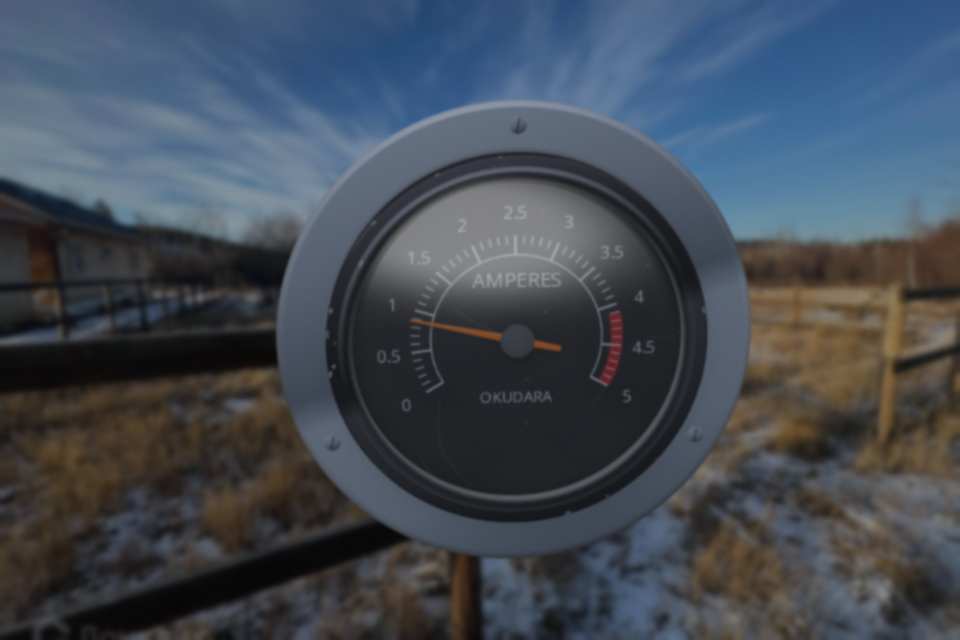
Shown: 0.9 A
